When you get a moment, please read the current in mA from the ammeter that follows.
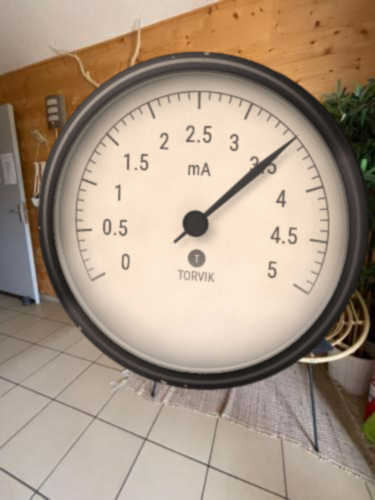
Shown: 3.5 mA
